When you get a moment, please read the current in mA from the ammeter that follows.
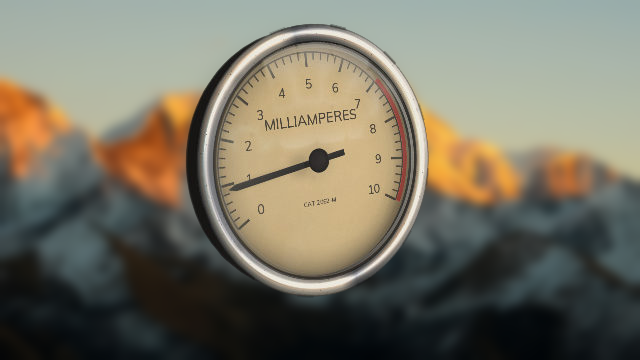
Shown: 0.9 mA
